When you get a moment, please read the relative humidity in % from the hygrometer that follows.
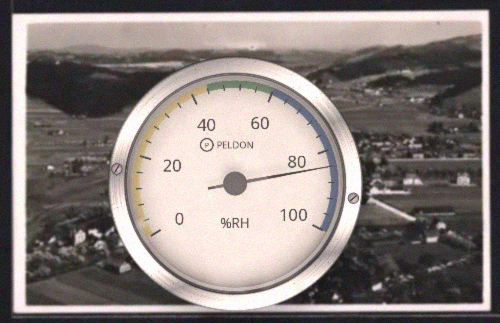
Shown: 84 %
